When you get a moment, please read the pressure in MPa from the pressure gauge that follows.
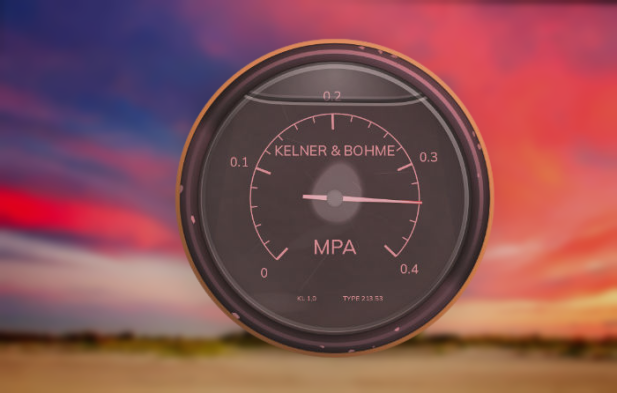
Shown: 0.34 MPa
